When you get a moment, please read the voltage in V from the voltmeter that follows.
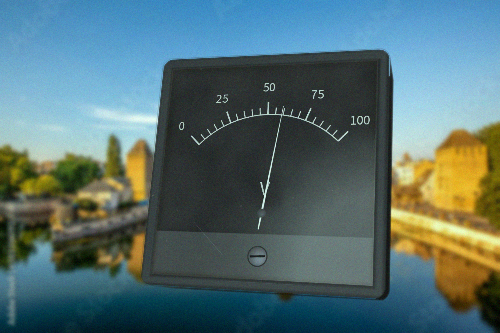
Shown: 60 V
